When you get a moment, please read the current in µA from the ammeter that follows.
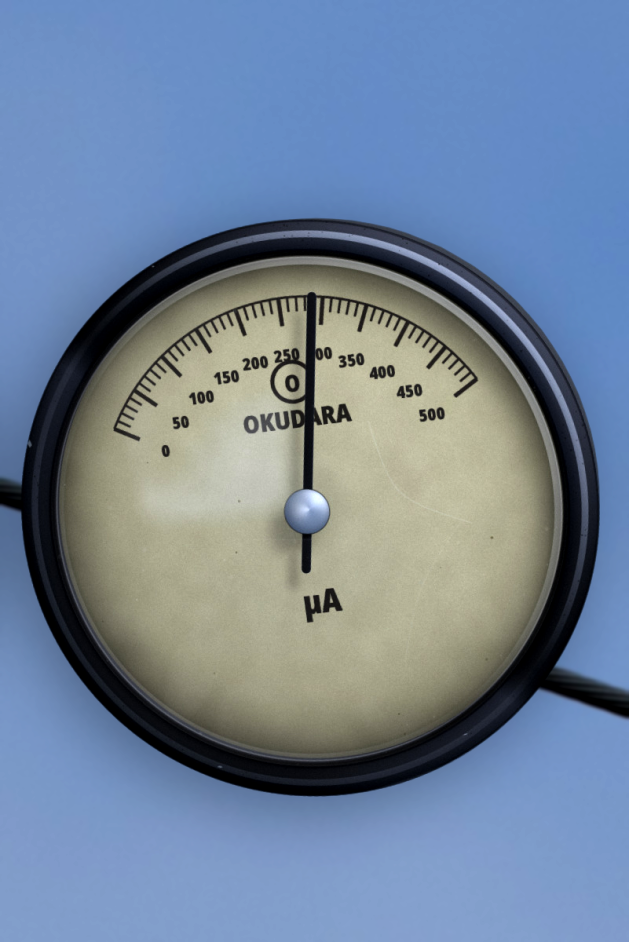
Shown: 290 µA
